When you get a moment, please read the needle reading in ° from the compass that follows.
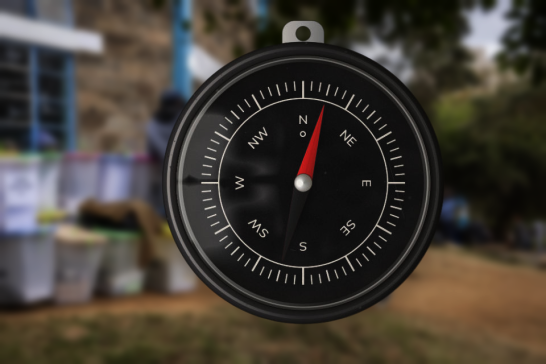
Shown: 15 °
